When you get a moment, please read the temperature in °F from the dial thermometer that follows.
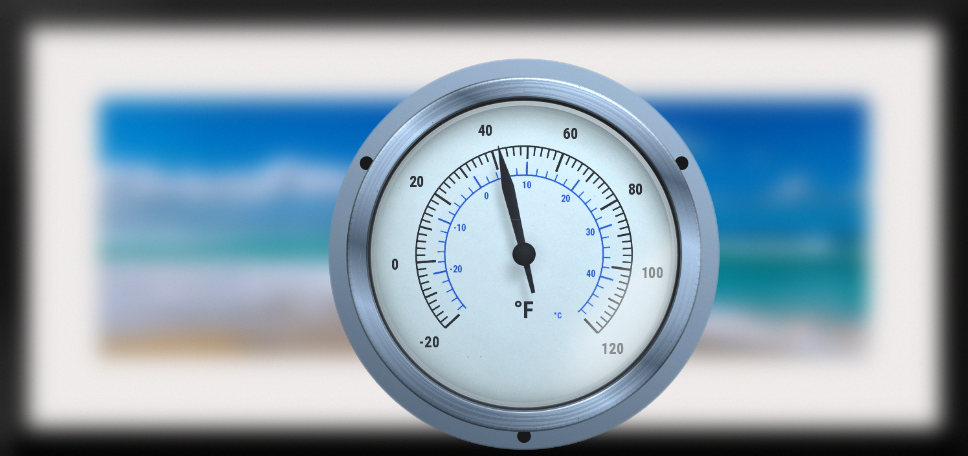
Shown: 42 °F
